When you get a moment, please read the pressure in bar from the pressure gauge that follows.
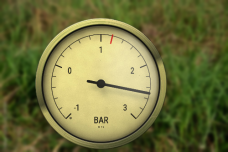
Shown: 2.5 bar
